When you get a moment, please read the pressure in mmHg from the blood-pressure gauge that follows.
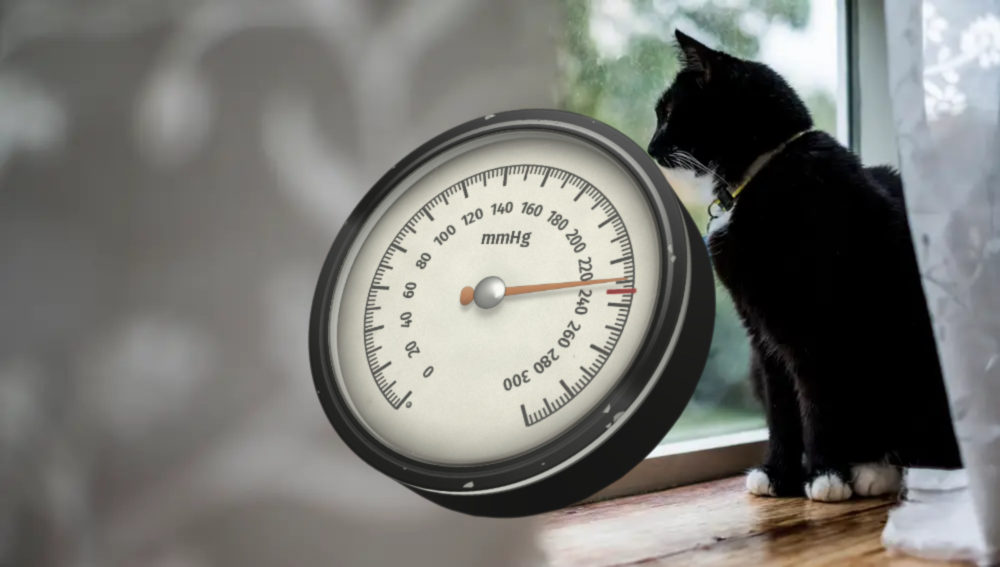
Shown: 230 mmHg
